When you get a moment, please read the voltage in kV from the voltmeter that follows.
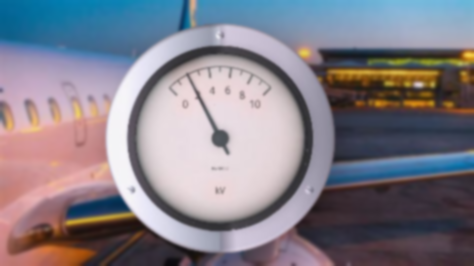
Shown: 2 kV
